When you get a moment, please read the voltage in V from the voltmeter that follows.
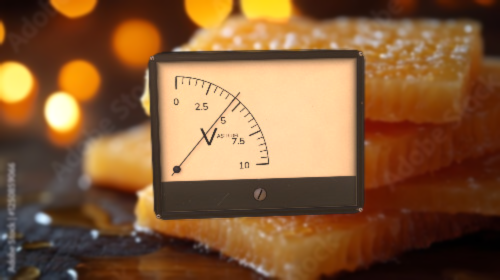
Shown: 4.5 V
